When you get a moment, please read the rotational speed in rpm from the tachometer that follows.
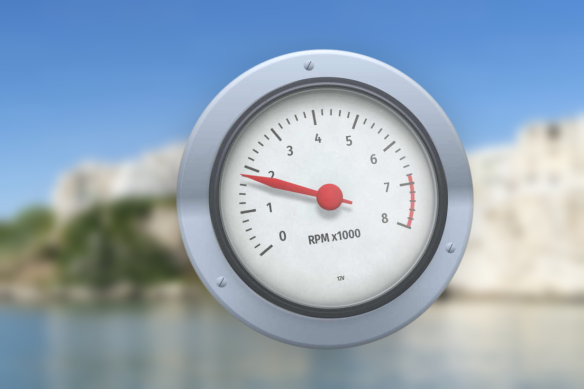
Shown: 1800 rpm
